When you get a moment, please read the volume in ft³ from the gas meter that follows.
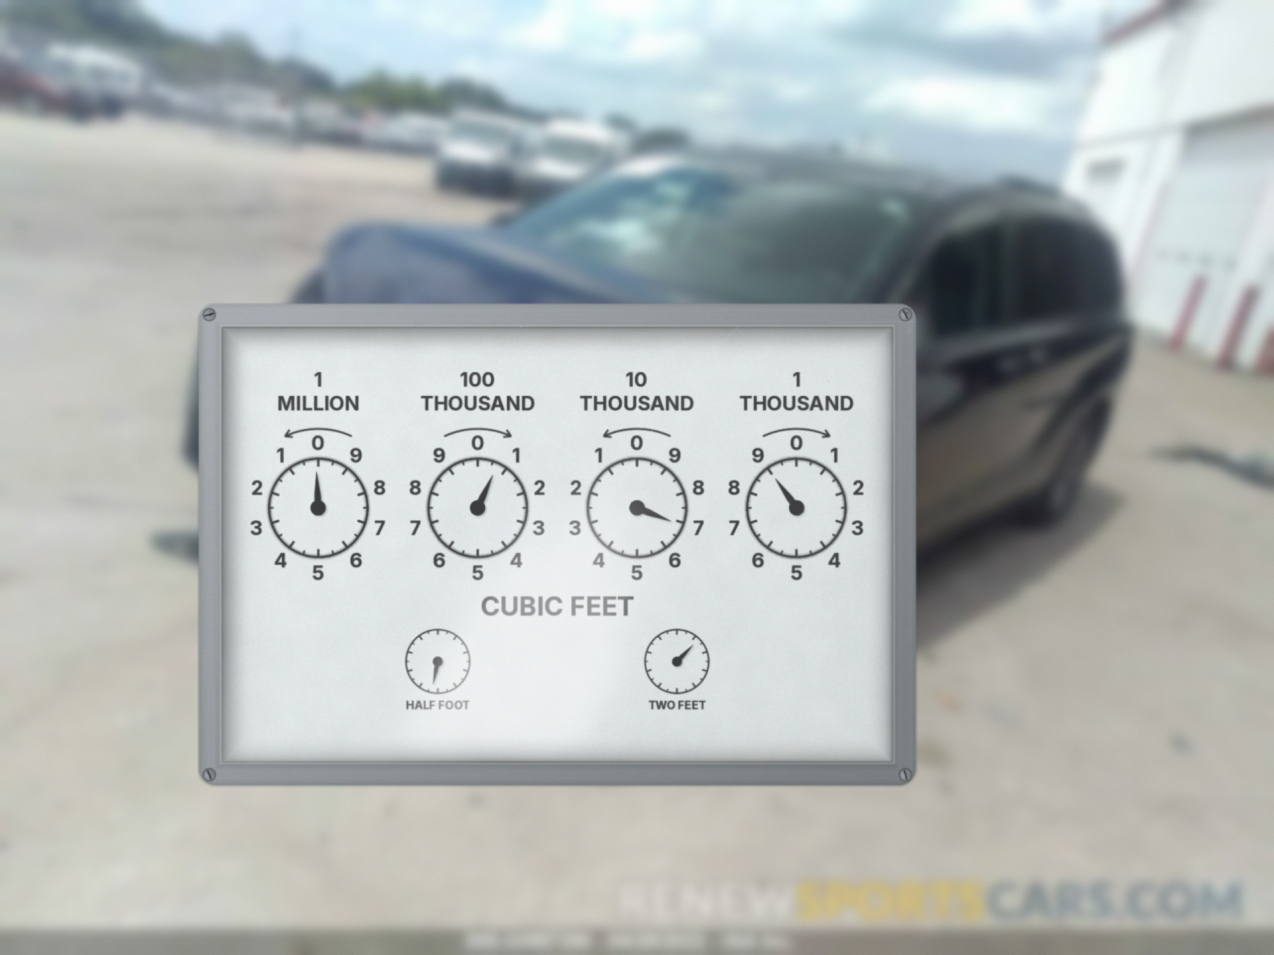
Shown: 6900 ft³
